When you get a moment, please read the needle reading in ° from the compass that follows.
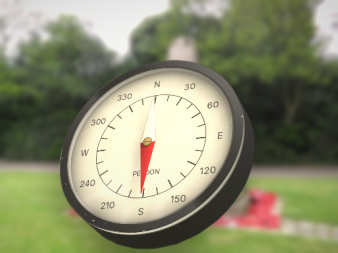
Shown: 180 °
